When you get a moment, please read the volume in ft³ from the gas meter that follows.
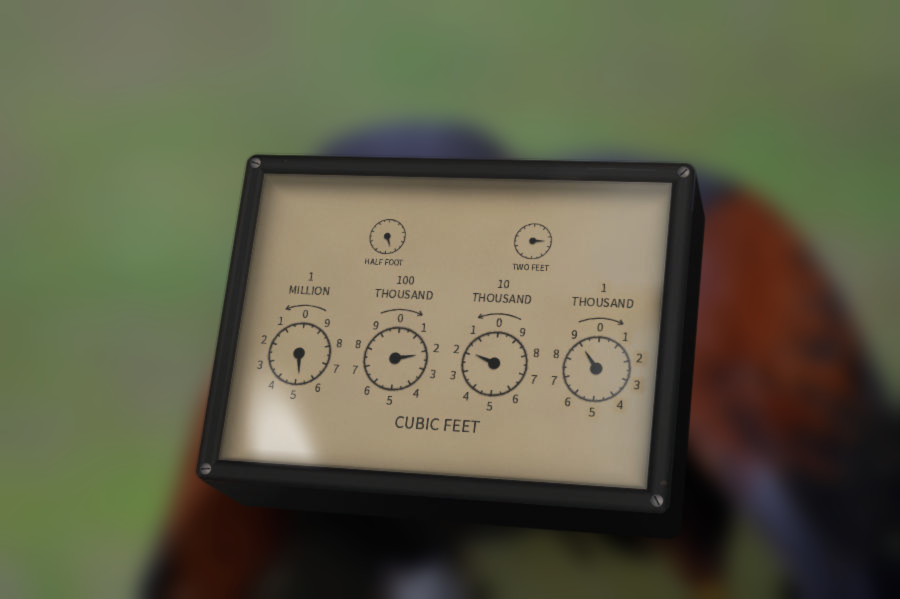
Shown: 521900 ft³
